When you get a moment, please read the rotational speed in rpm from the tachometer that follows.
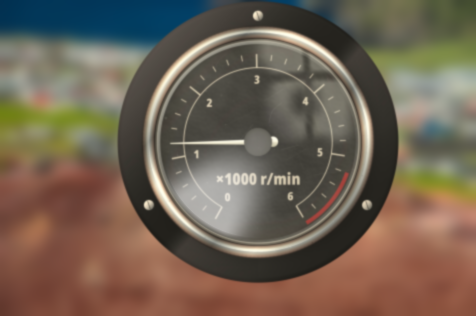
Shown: 1200 rpm
